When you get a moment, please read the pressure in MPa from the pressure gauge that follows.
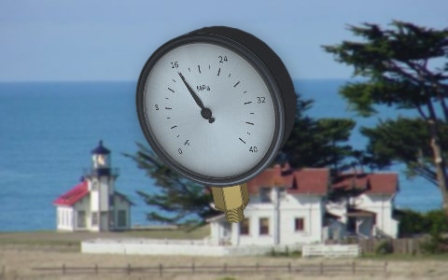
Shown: 16 MPa
